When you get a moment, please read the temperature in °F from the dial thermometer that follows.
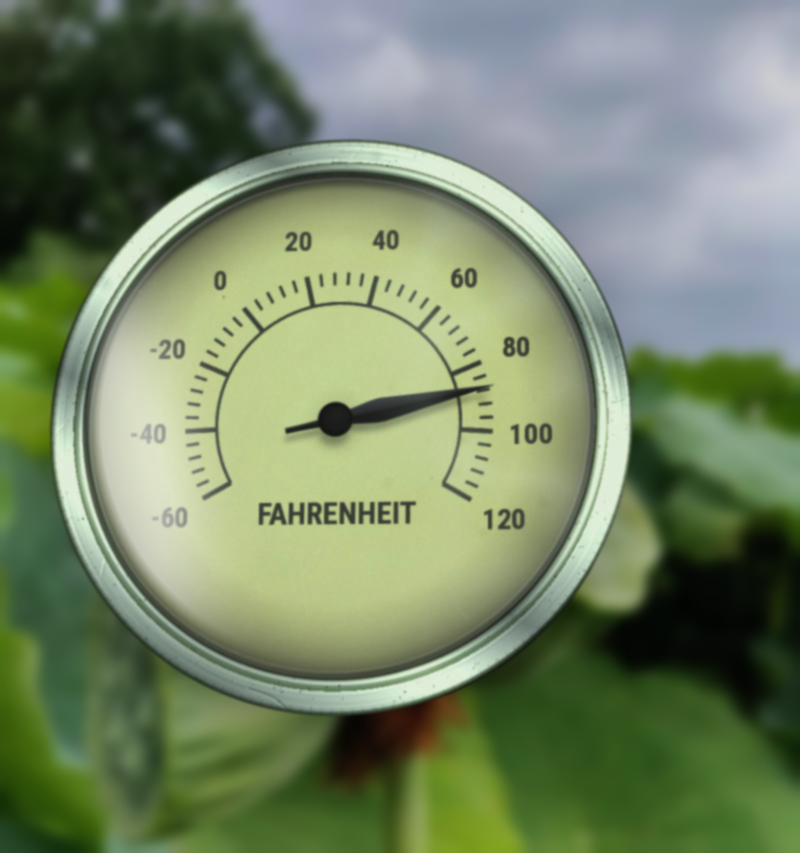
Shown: 88 °F
